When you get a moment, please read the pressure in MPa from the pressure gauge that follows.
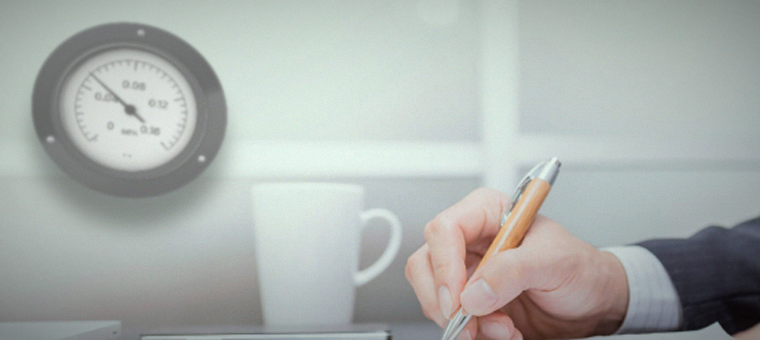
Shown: 0.05 MPa
